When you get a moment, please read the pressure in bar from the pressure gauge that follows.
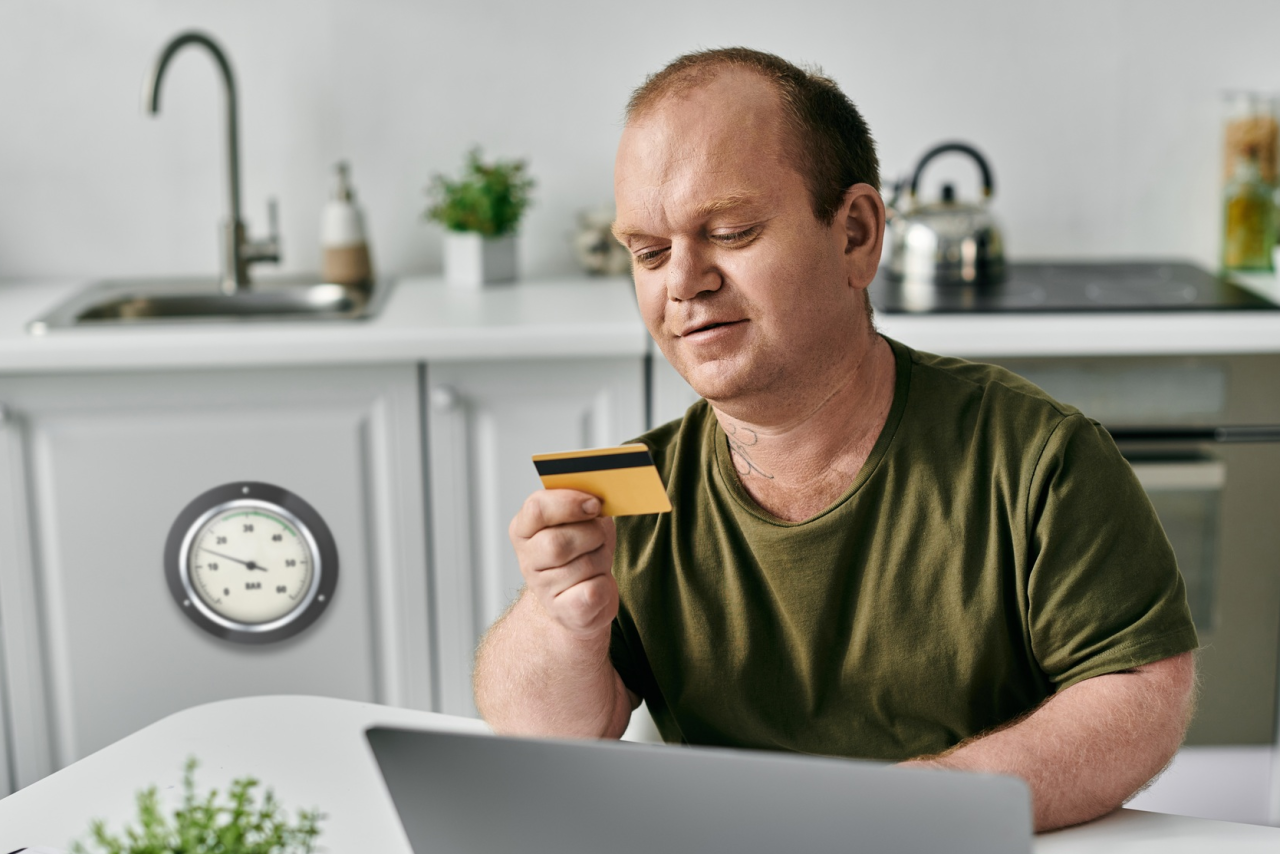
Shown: 15 bar
